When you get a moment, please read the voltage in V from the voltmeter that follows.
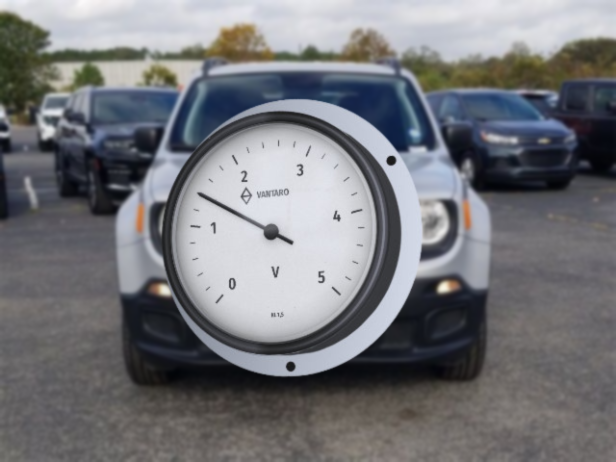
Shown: 1.4 V
